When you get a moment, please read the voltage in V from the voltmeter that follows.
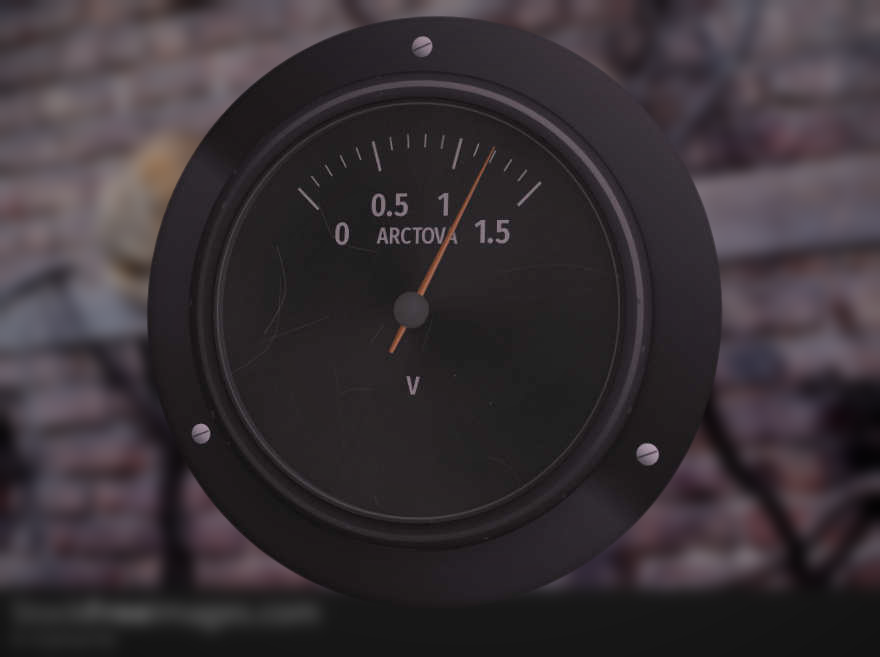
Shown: 1.2 V
